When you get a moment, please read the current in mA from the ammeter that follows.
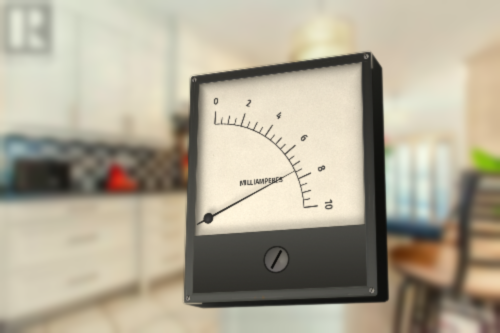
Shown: 7.5 mA
